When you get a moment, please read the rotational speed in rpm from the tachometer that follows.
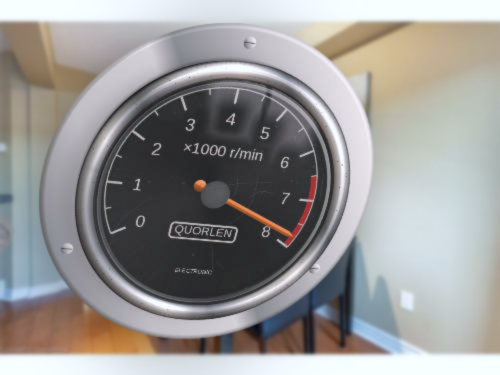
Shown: 7750 rpm
